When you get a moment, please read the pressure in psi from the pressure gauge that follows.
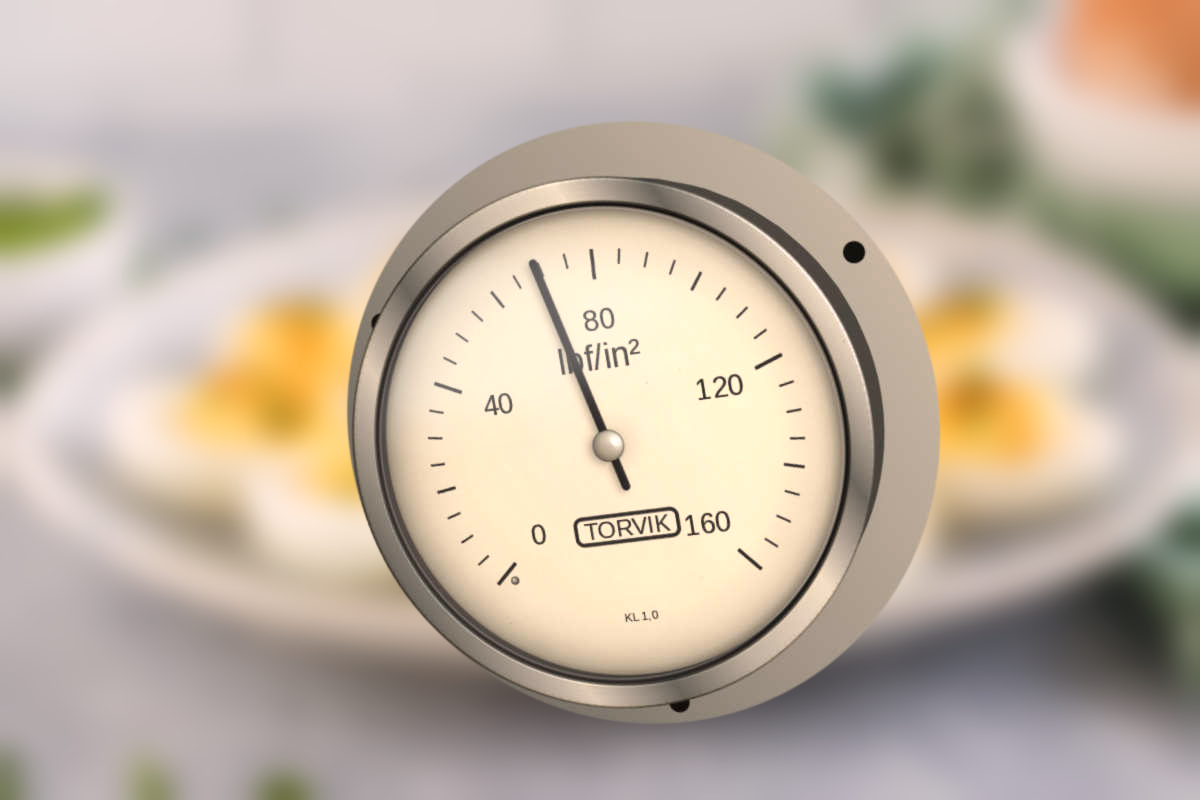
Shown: 70 psi
